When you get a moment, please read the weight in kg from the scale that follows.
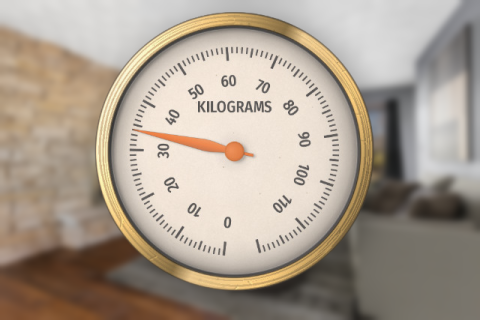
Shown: 34 kg
